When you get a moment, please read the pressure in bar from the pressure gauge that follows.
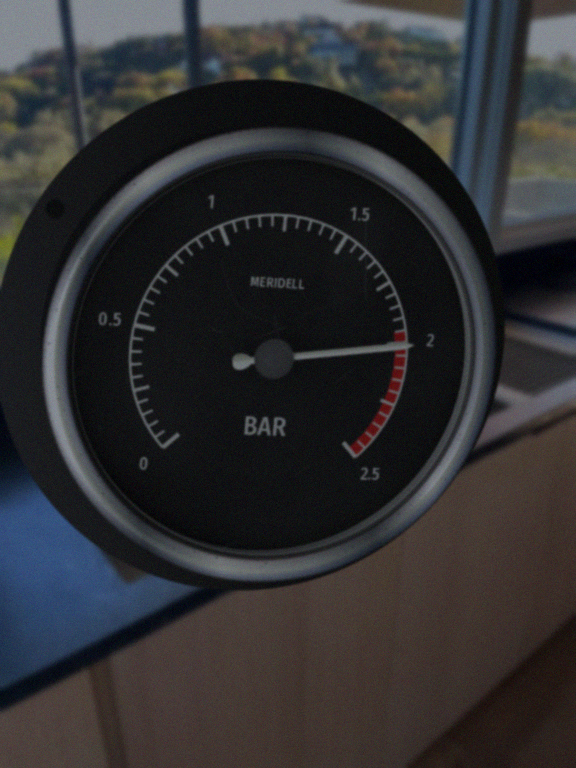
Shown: 2 bar
